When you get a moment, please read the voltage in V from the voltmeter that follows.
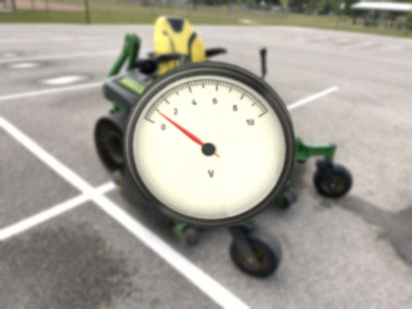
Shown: 1 V
